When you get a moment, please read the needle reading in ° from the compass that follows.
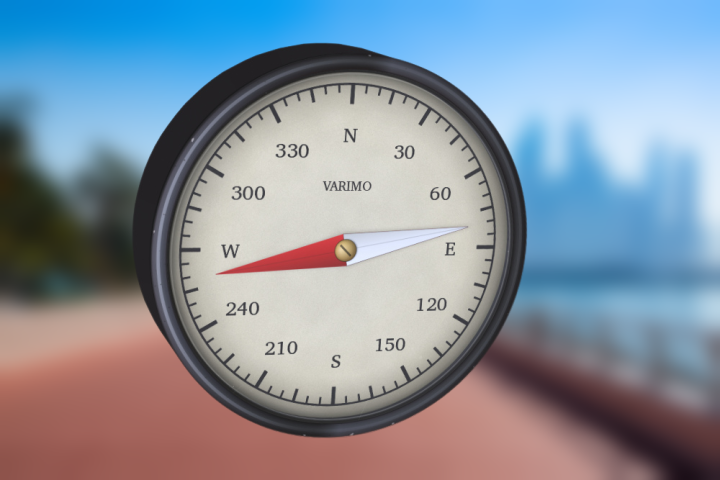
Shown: 260 °
